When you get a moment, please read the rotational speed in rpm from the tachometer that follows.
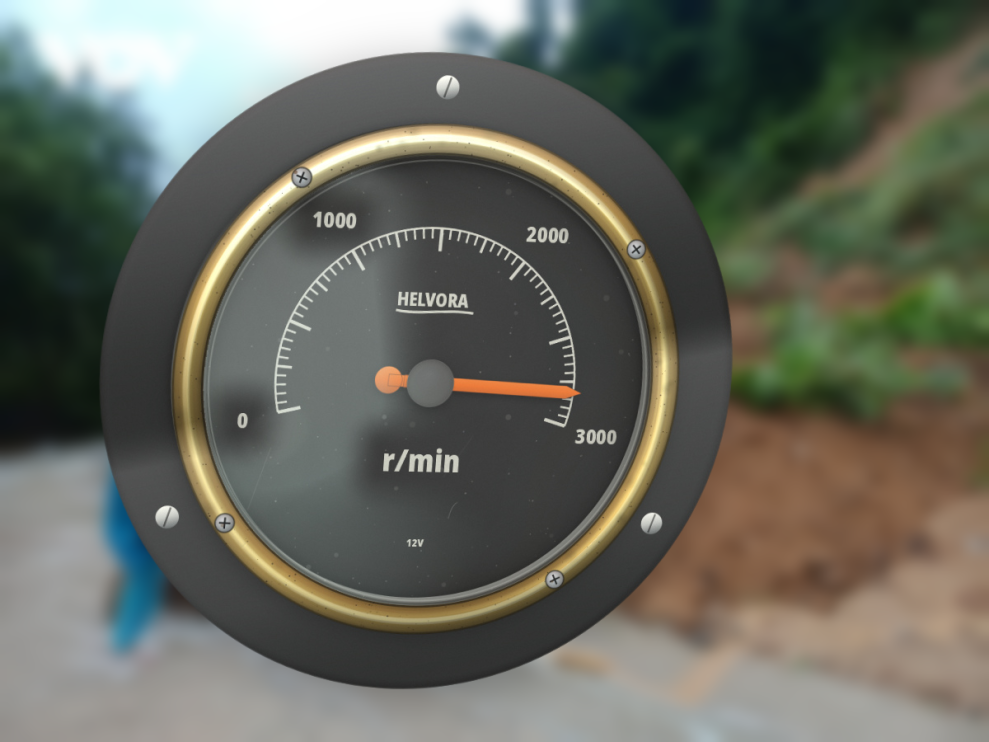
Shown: 2800 rpm
